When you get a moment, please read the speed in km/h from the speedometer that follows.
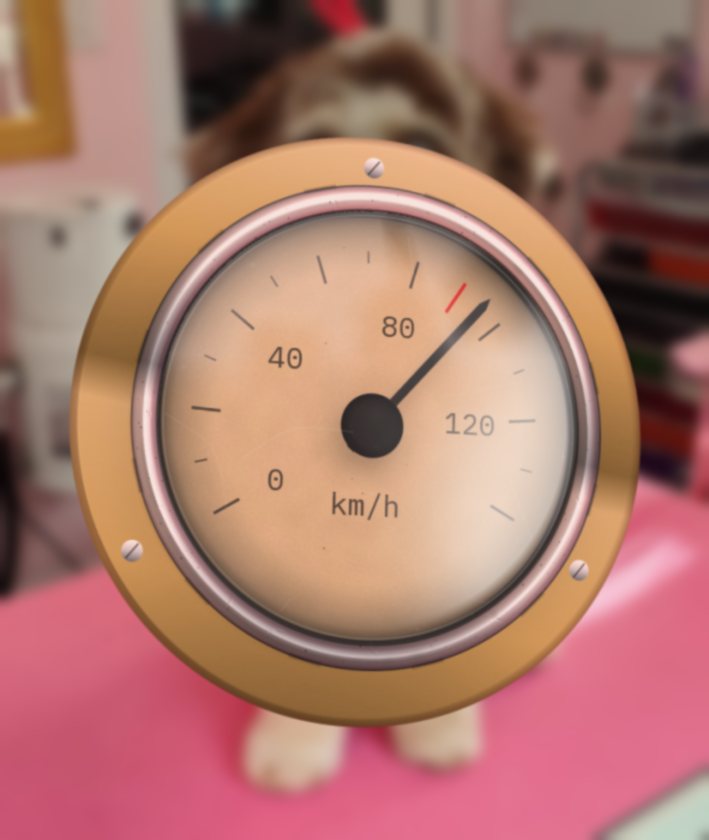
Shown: 95 km/h
